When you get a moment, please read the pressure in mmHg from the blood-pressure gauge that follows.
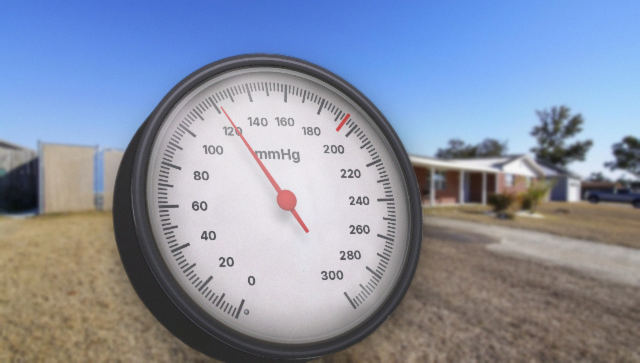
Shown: 120 mmHg
